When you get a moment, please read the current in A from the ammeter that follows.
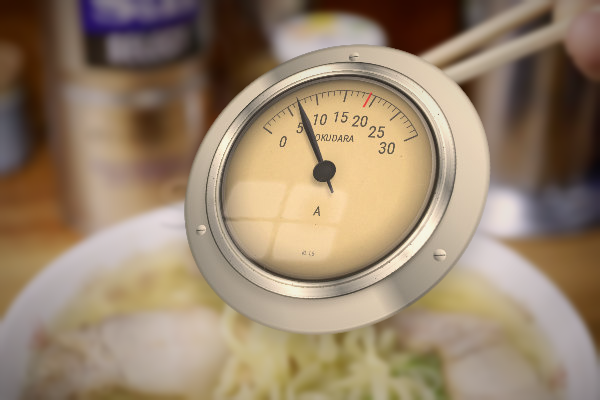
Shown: 7 A
